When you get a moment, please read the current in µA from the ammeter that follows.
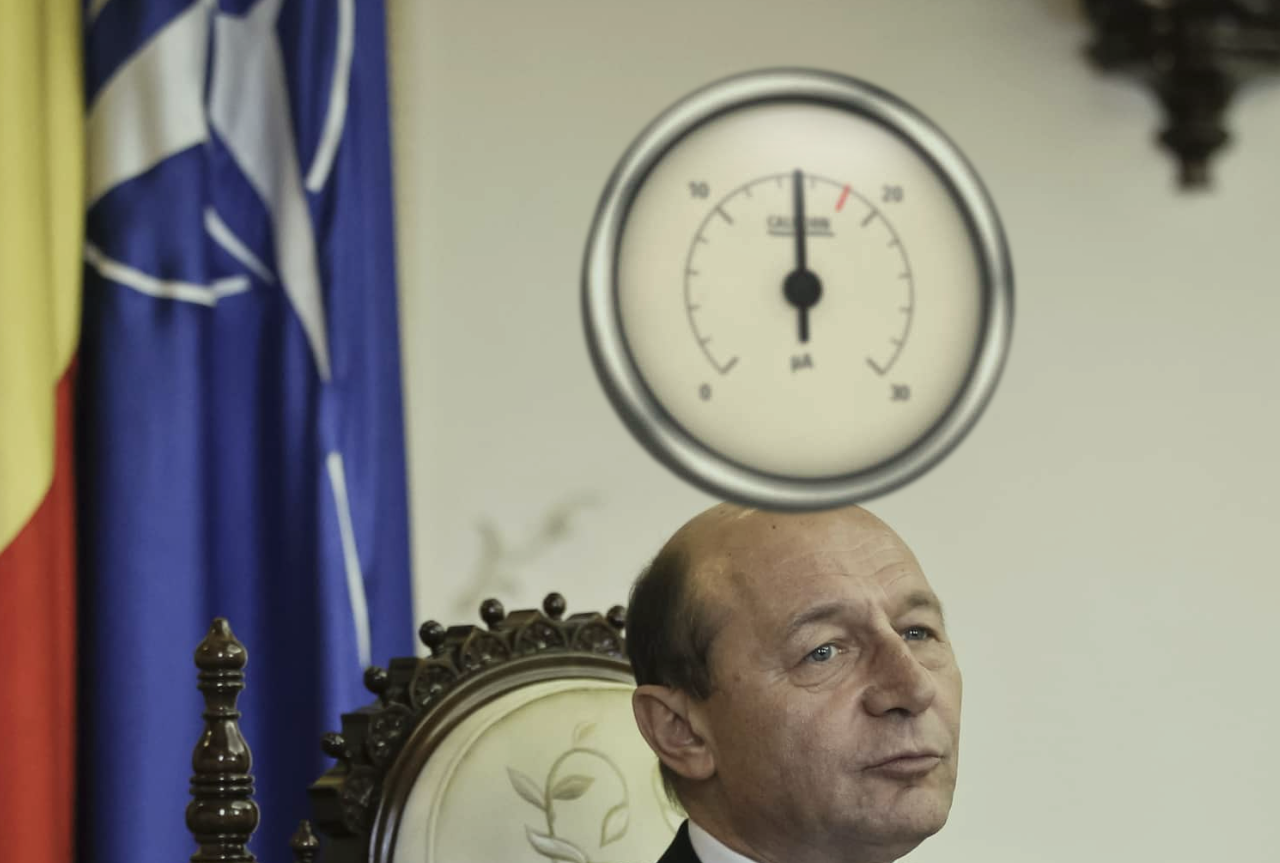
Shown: 15 µA
